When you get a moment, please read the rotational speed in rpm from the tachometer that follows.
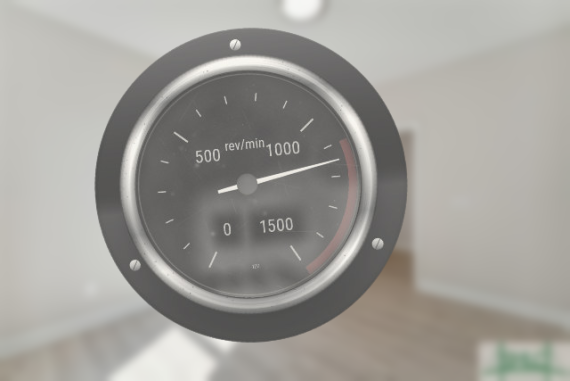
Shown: 1150 rpm
